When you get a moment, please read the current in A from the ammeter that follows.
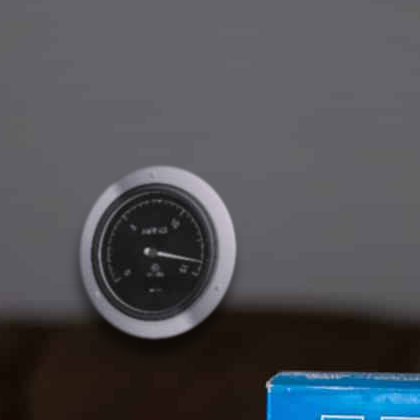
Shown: 14 A
